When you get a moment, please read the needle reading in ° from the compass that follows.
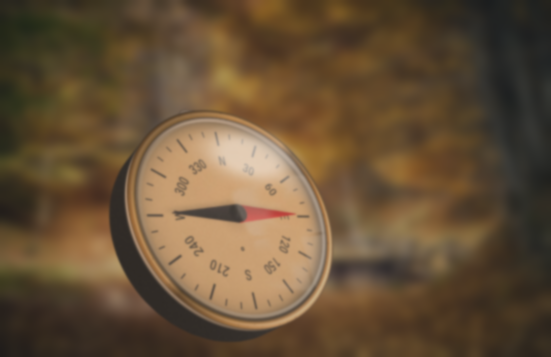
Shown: 90 °
